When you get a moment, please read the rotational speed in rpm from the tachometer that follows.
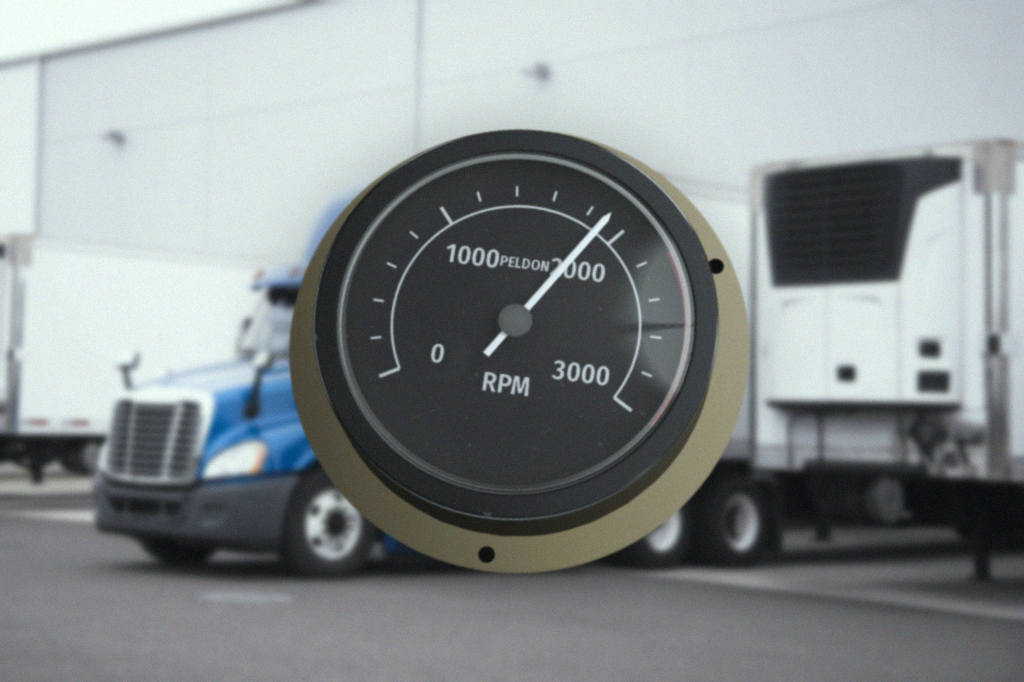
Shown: 1900 rpm
